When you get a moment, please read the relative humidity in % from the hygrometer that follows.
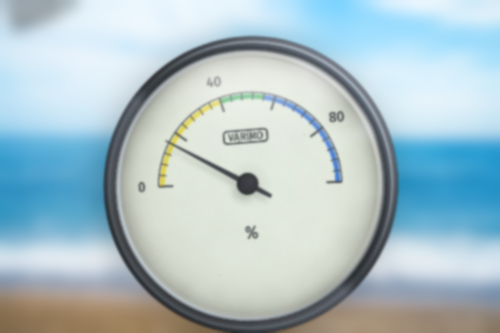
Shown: 16 %
